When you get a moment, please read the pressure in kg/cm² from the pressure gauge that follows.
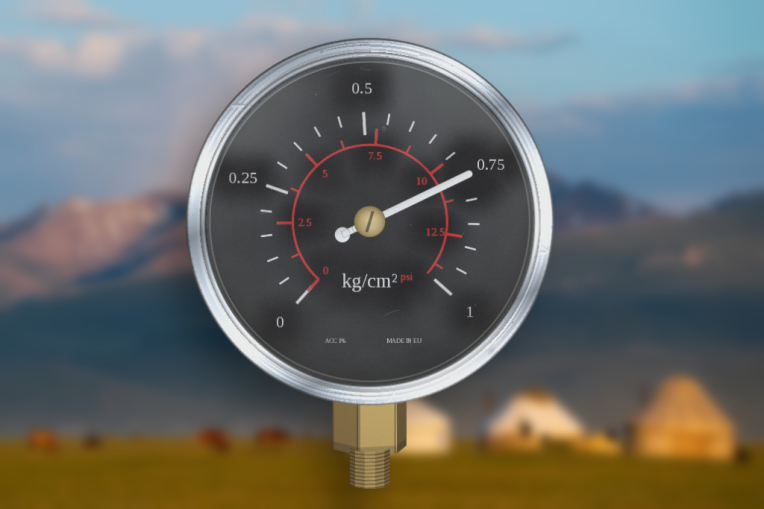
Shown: 0.75 kg/cm²
